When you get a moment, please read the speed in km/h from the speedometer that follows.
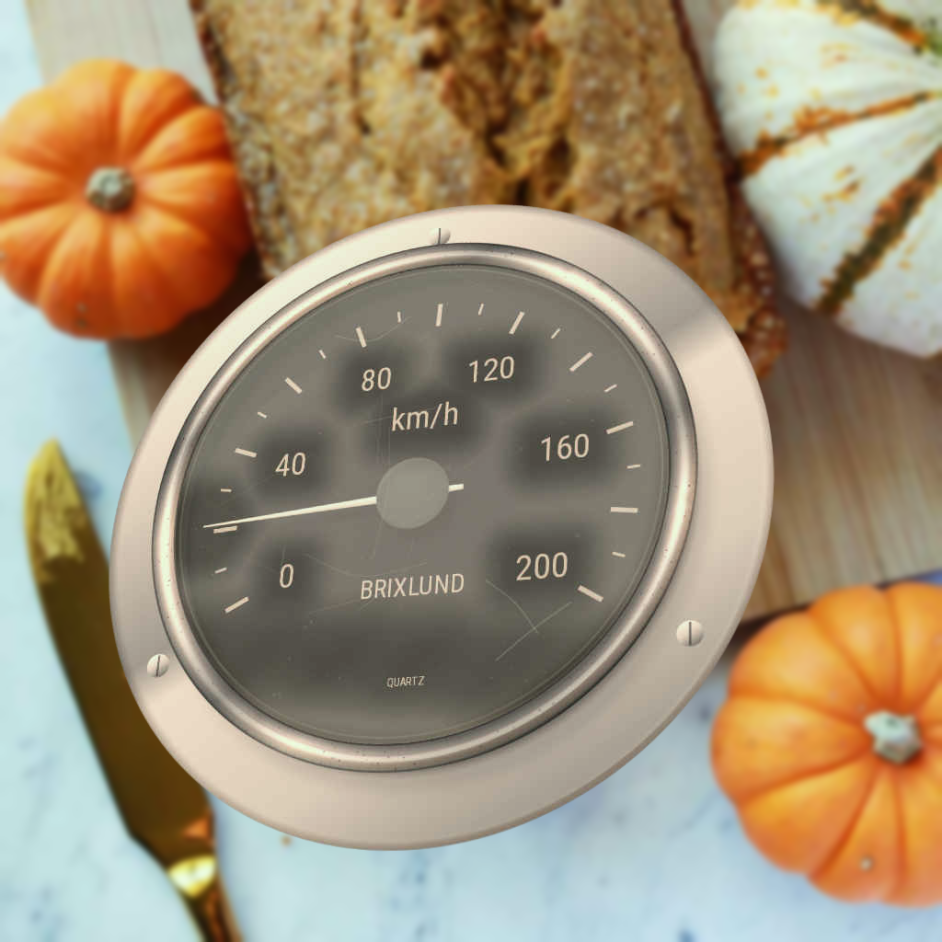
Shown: 20 km/h
